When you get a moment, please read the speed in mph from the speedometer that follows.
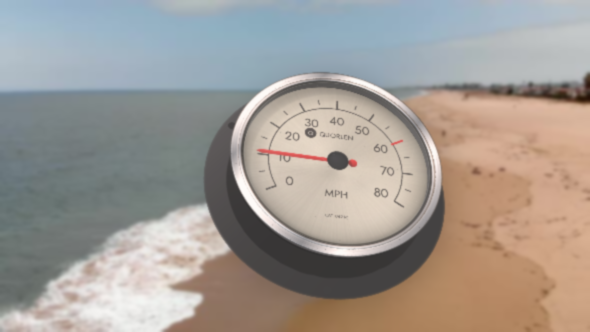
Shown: 10 mph
